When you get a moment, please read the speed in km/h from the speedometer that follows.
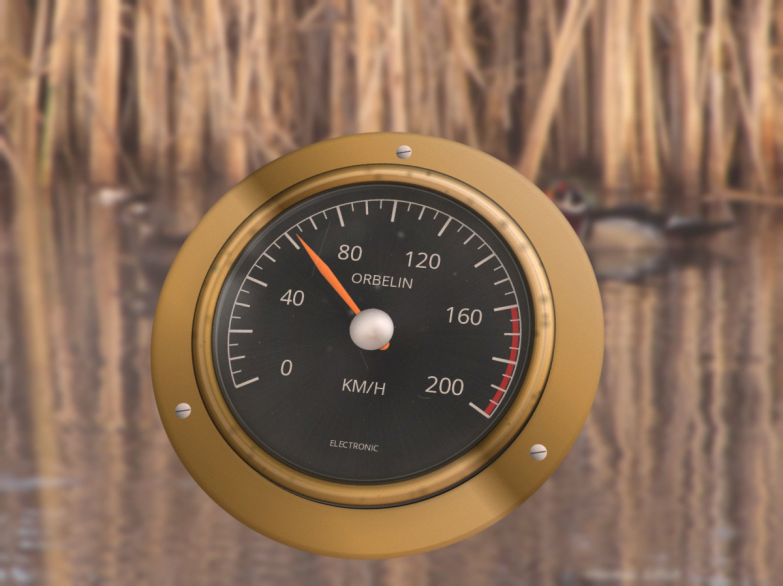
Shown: 62.5 km/h
